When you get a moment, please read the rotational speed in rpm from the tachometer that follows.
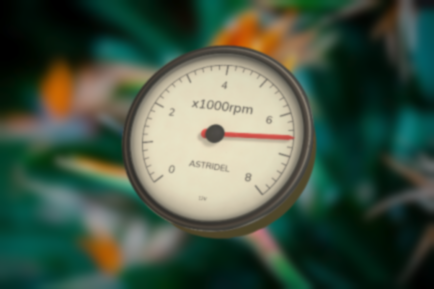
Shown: 6600 rpm
